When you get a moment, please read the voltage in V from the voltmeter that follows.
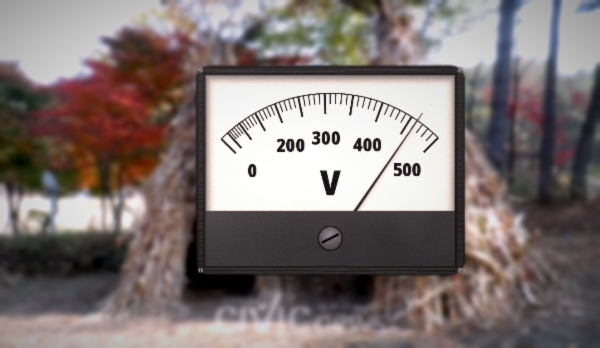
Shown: 460 V
